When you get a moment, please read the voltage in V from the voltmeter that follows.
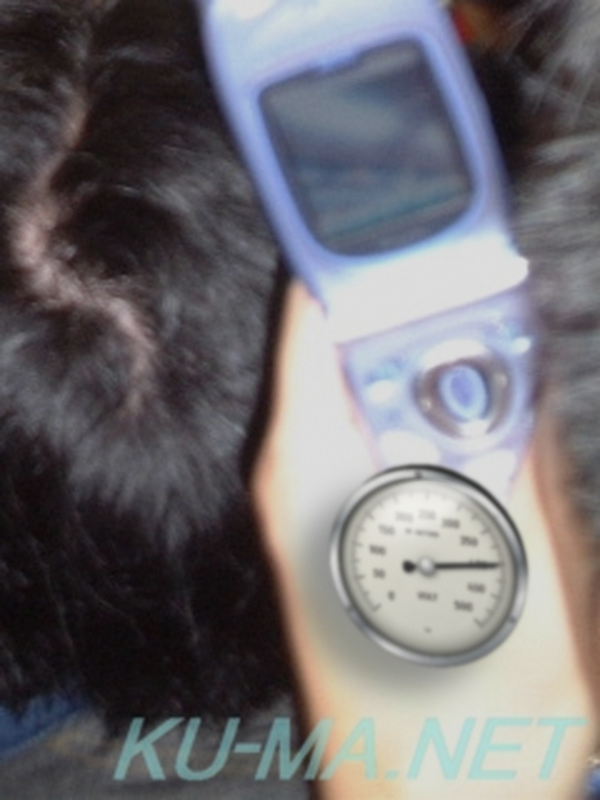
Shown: 400 V
